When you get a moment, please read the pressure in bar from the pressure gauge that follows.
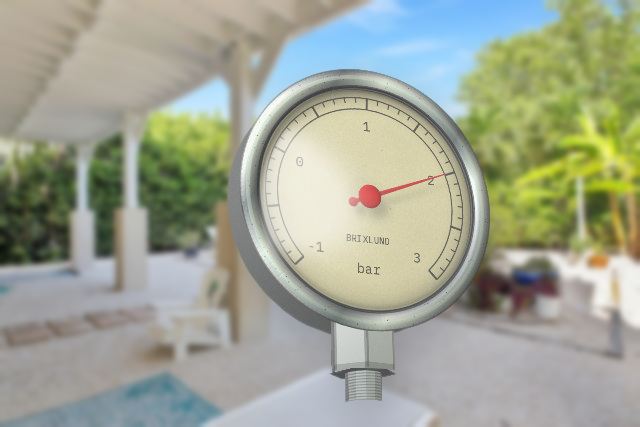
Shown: 2 bar
